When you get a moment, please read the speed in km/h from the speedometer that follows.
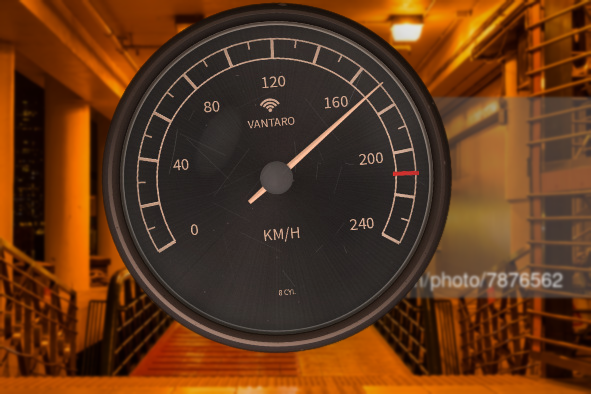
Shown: 170 km/h
